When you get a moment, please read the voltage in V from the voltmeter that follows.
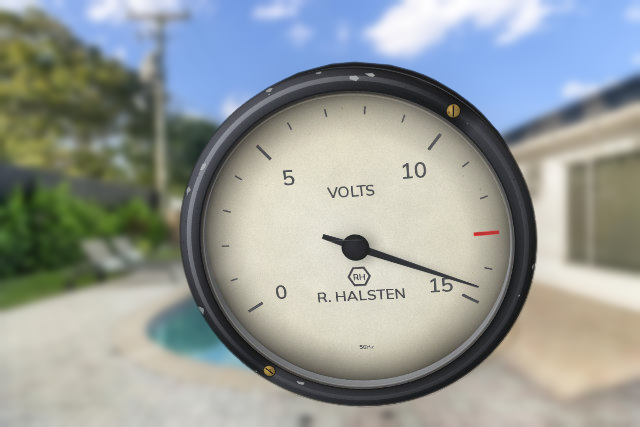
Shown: 14.5 V
